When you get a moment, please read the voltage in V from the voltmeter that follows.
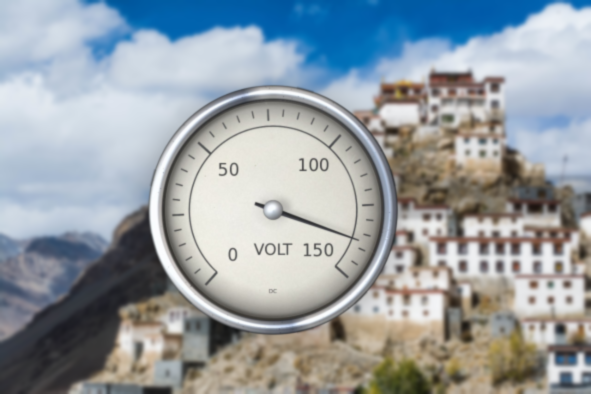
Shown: 137.5 V
